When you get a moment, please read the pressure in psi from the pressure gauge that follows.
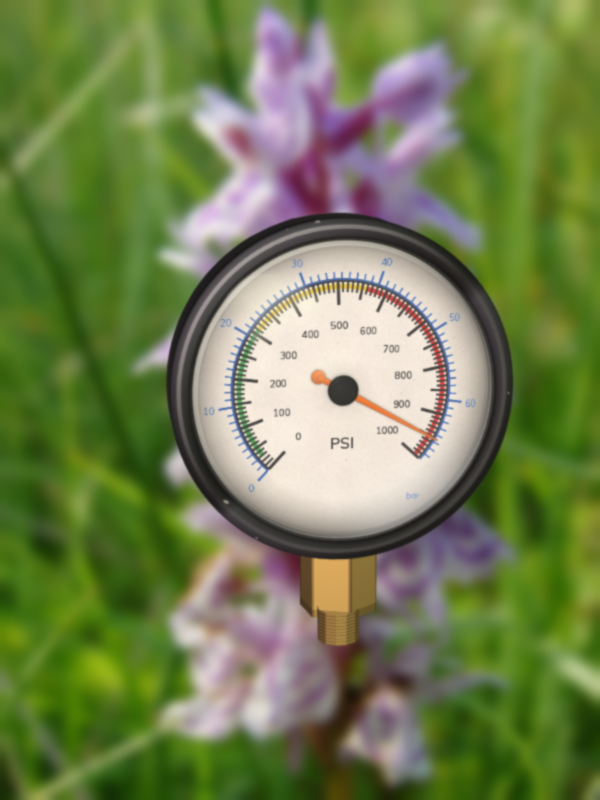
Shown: 950 psi
